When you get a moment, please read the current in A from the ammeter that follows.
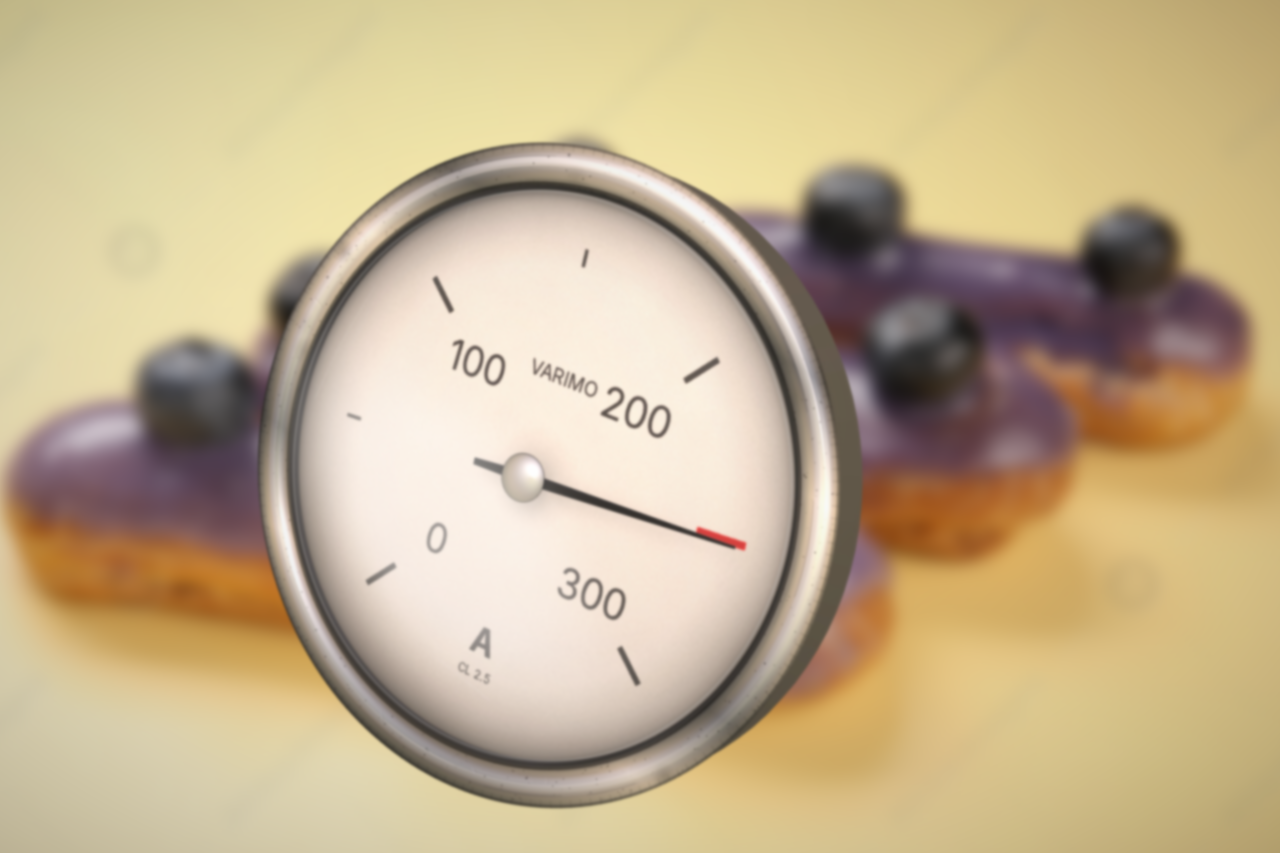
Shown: 250 A
